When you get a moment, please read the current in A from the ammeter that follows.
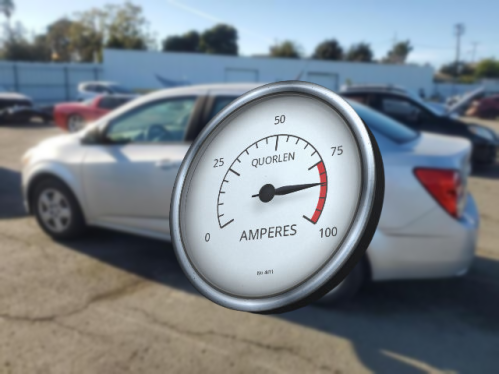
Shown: 85 A
